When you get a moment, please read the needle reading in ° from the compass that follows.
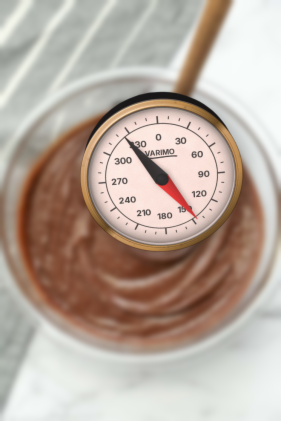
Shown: 145 °
